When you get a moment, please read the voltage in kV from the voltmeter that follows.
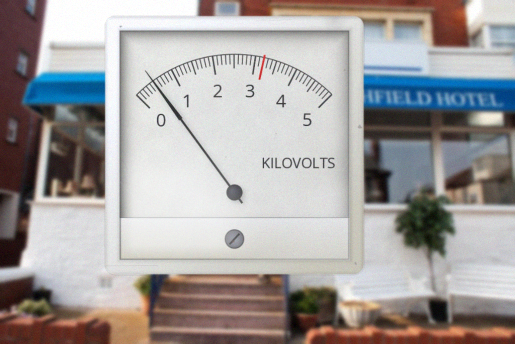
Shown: 0.5 kV
